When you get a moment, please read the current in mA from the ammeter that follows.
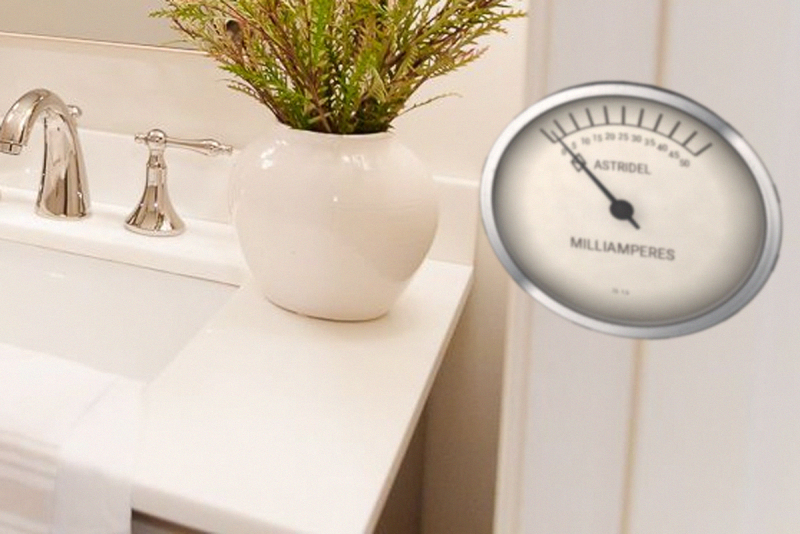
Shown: 2.5 mA
